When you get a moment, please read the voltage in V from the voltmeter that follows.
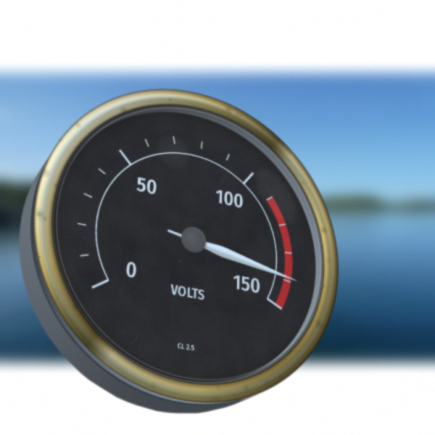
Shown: 140 V
